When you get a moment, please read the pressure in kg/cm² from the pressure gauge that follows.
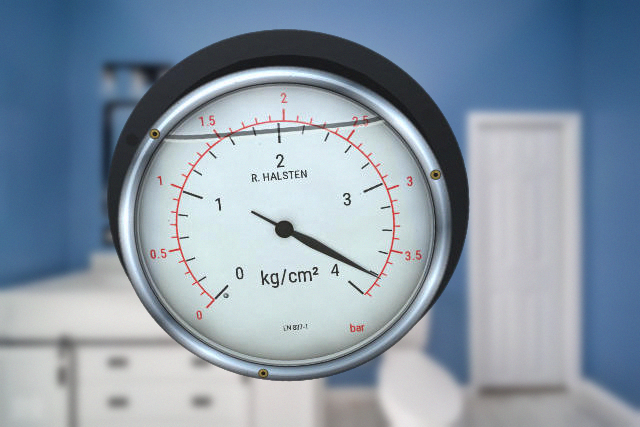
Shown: 3.8 kg/cm²
